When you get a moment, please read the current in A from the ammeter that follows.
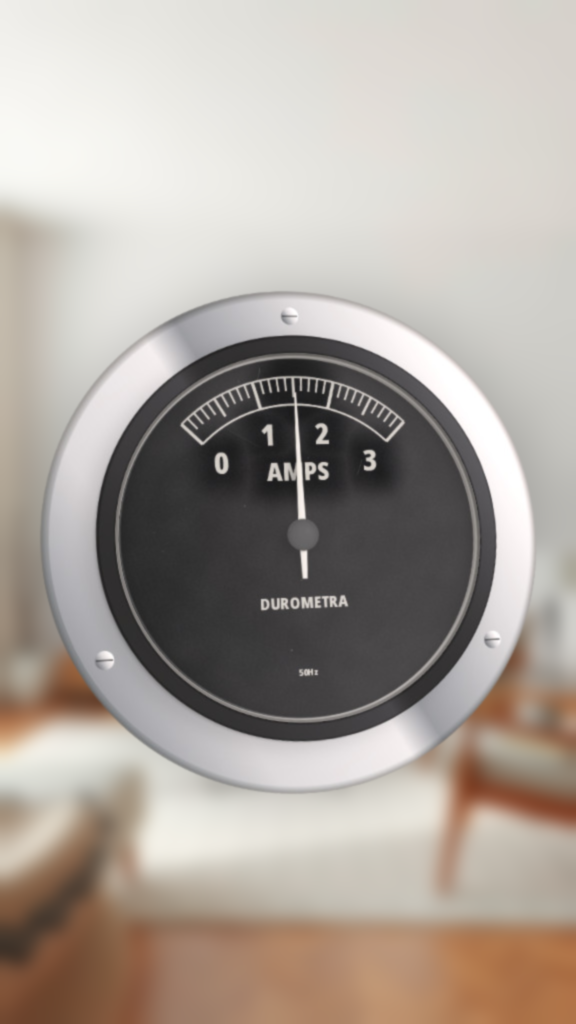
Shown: 1.5 A
